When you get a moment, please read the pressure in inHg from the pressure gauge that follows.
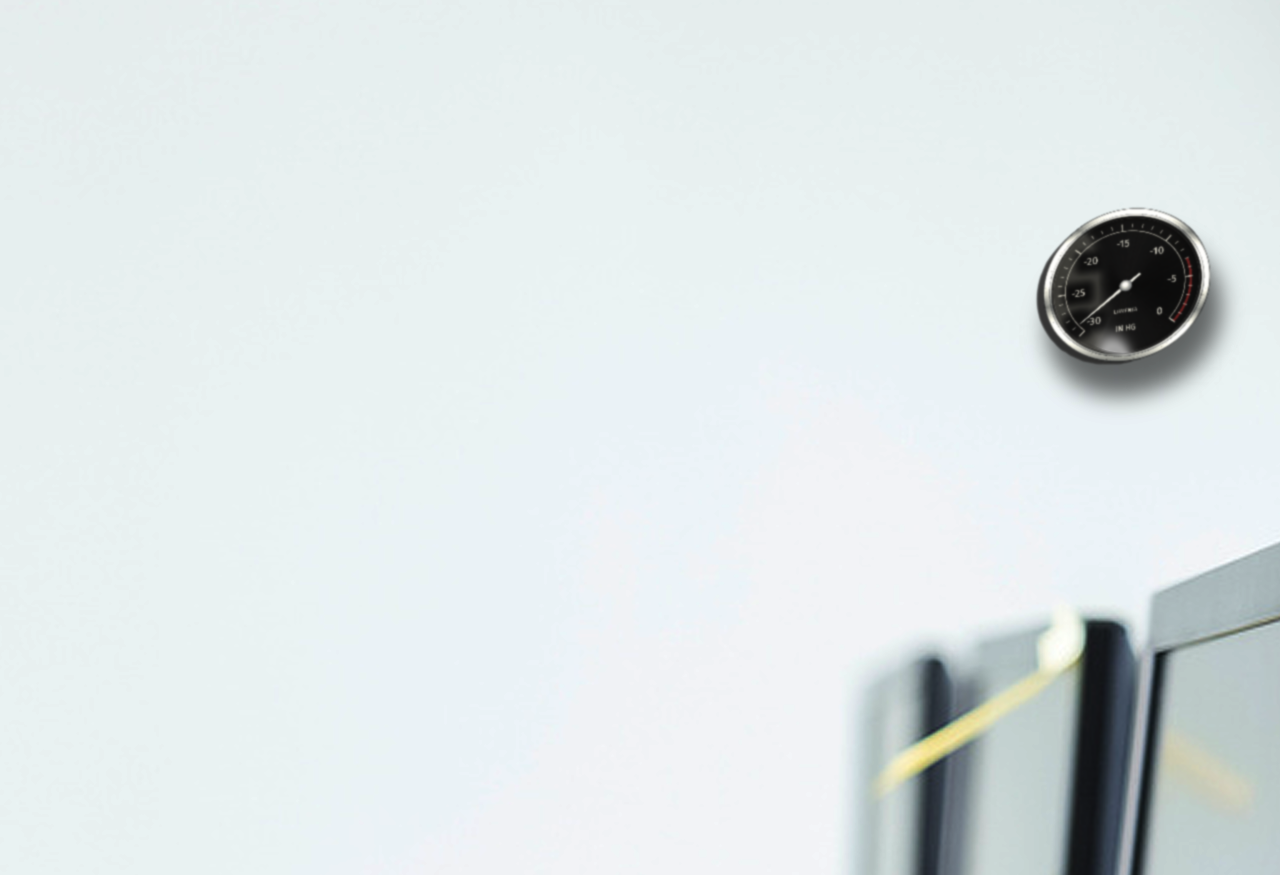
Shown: -29 inHg
